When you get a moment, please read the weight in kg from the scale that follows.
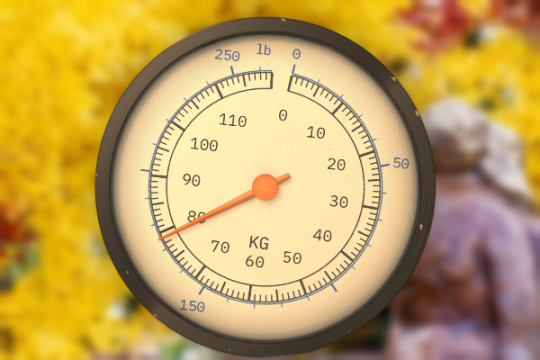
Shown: 79 kg
